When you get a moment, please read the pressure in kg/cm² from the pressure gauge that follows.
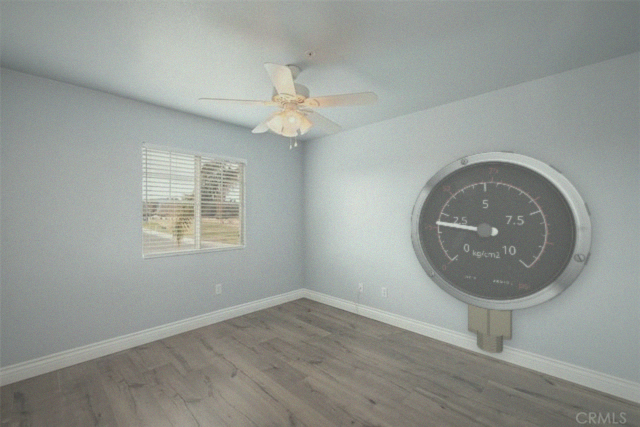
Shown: 2 kg/cm²
